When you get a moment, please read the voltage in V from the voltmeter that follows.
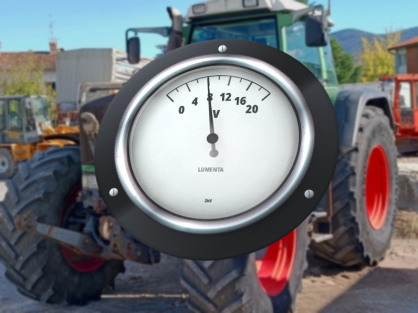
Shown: 8 V
